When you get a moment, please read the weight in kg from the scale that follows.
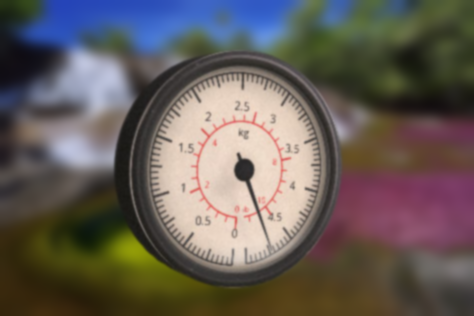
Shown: 4.75 kg
